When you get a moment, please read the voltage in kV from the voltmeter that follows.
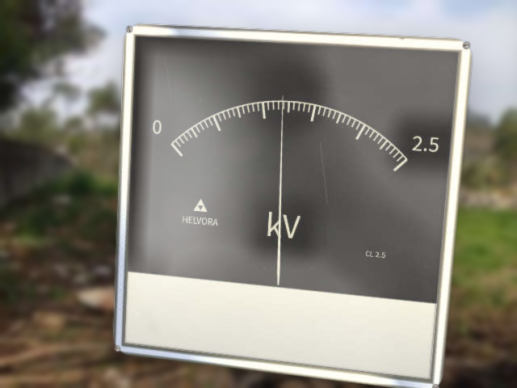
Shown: 1.2 kV
